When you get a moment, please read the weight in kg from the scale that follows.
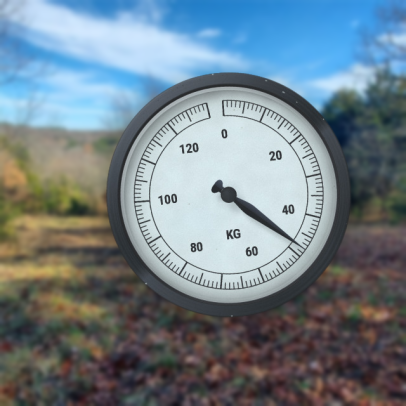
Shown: 48 kg
